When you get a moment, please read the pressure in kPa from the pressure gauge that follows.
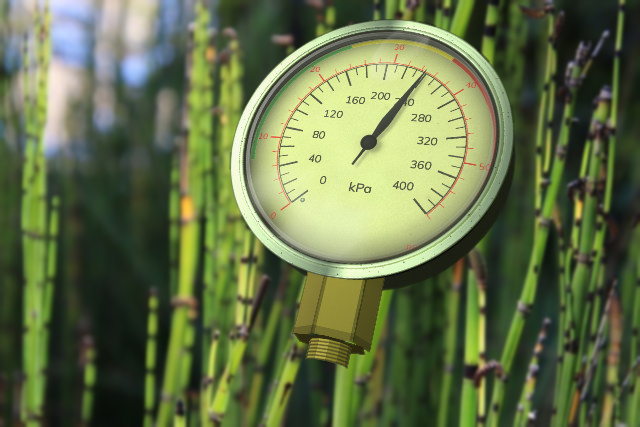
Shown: 240 kPa
